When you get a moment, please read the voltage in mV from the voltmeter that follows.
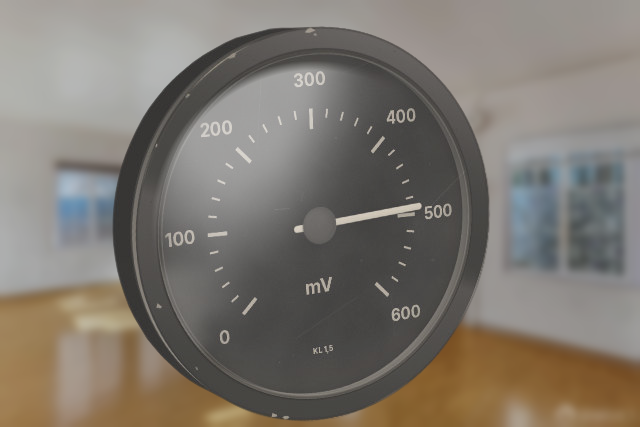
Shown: 490 mV
